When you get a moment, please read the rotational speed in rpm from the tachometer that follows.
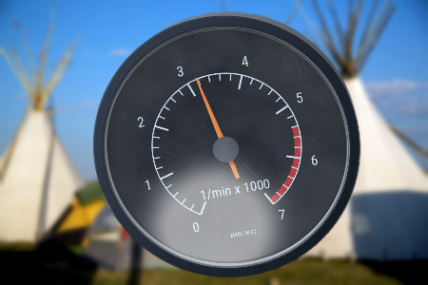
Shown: 3200 rpm
